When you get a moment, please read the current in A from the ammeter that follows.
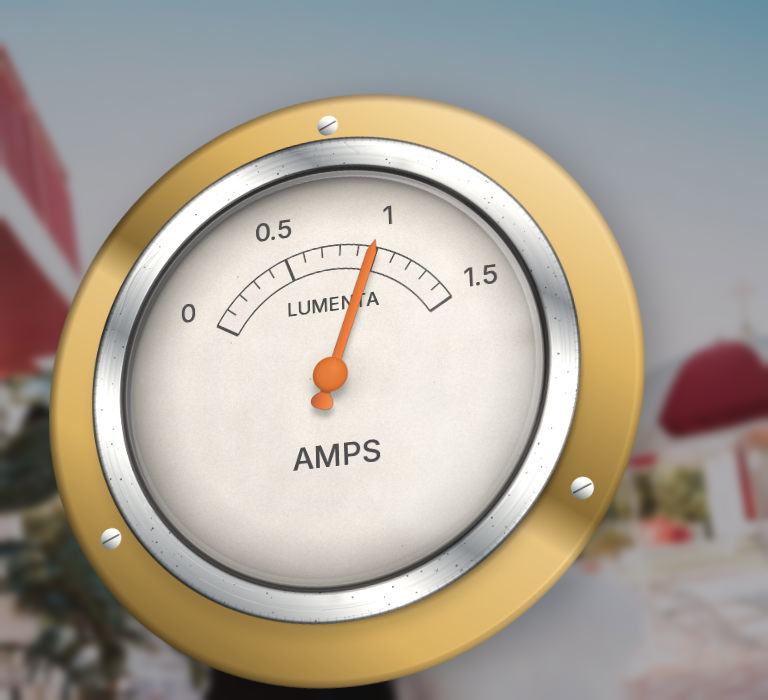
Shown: 1 A
